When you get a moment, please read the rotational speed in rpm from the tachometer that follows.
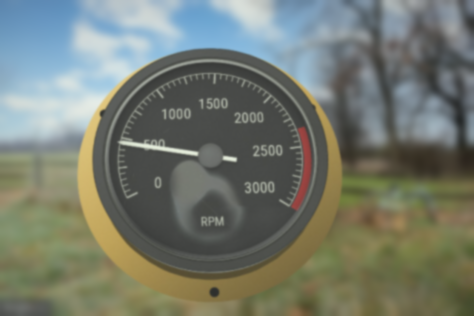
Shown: 450 rpm
